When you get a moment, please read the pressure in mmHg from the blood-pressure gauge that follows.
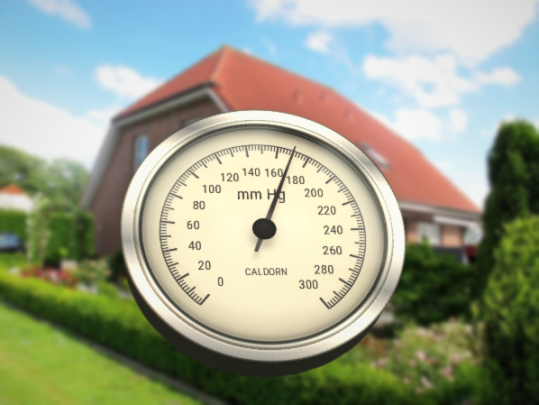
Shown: 170 mmHg
